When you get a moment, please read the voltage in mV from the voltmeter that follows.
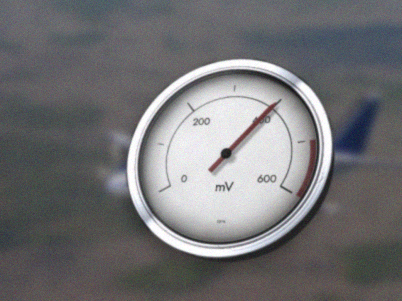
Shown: 400 mV
